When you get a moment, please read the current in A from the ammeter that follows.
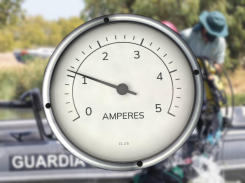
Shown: 1.1 A
